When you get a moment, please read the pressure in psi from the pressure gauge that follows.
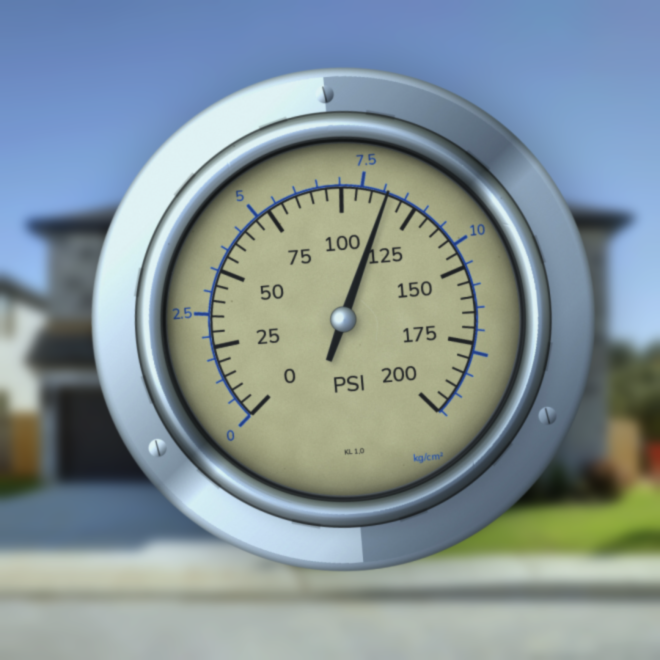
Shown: 115 psi
